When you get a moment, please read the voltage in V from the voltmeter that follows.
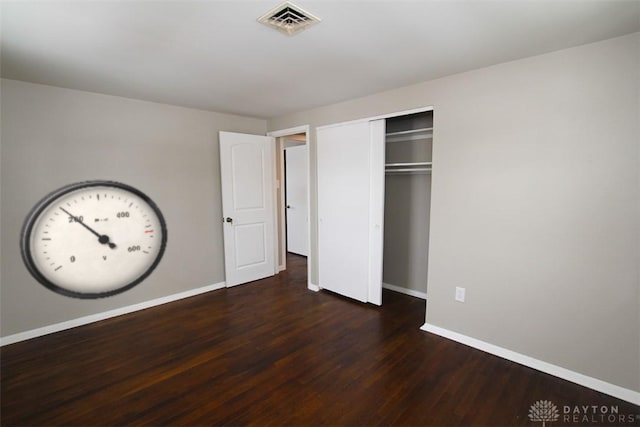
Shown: 200 V
